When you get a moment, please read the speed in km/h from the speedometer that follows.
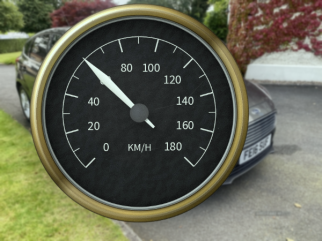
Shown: 60 km/h
